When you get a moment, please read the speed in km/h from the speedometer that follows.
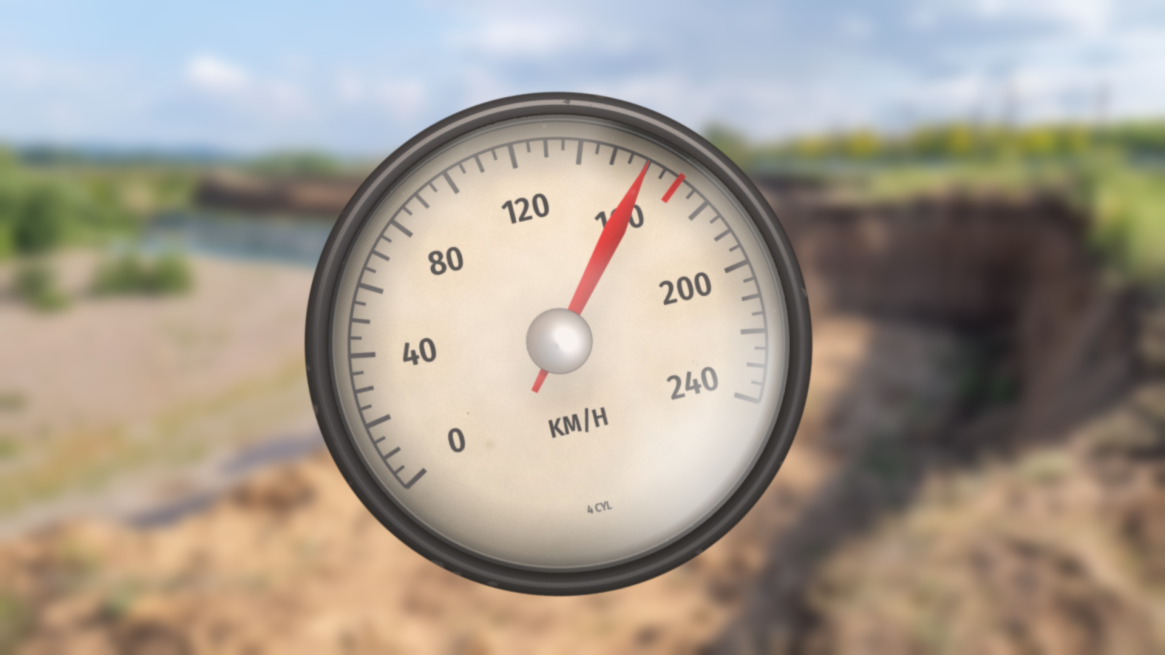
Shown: 160 km/h
